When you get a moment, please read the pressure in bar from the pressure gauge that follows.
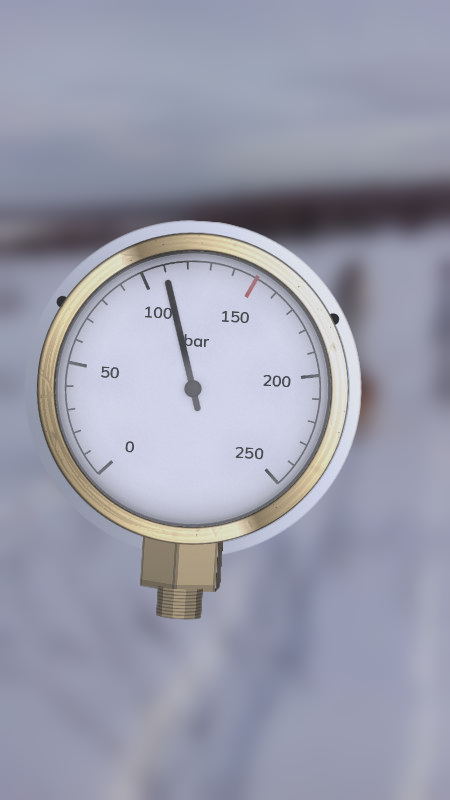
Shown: 110 bar
